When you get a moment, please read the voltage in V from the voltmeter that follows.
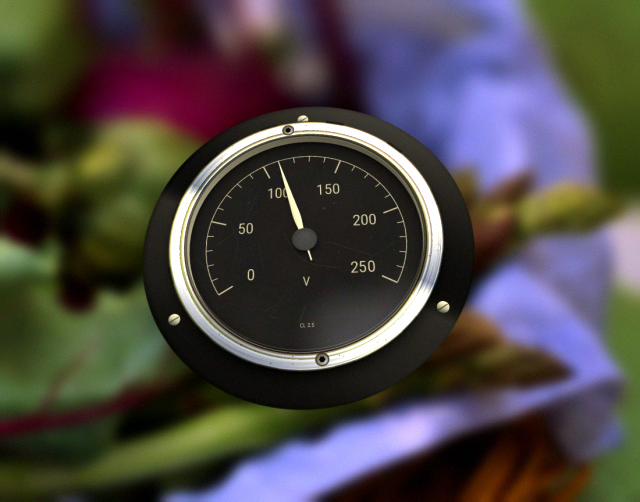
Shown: 110 V
